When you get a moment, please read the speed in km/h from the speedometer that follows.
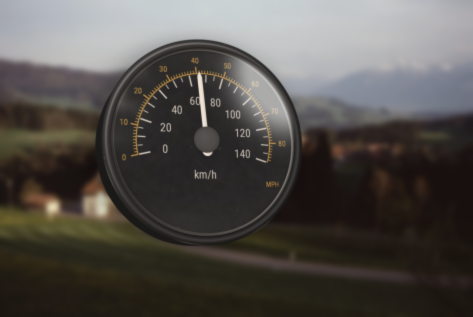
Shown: 65 km/h
